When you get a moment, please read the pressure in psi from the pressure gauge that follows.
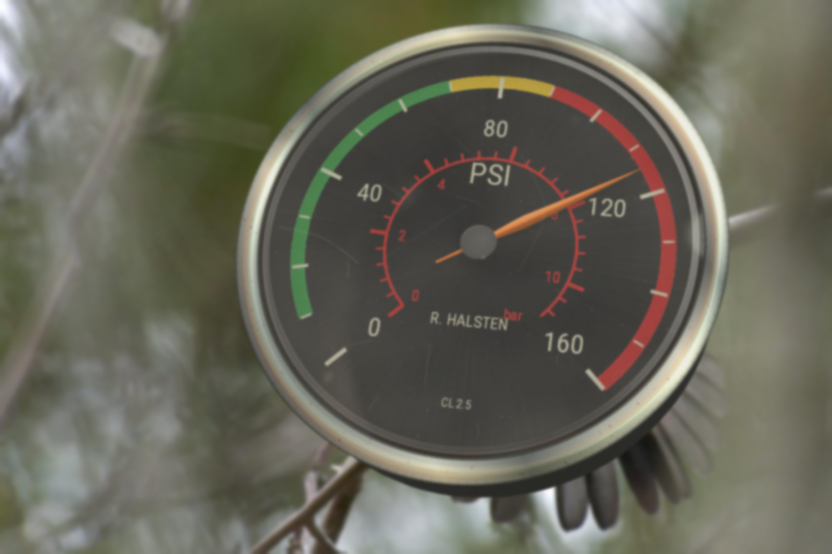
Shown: 115 psi
